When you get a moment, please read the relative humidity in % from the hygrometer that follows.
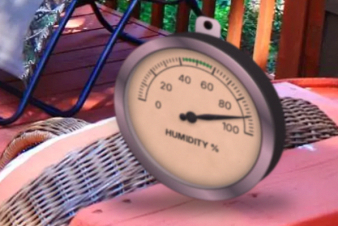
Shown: 90 %
